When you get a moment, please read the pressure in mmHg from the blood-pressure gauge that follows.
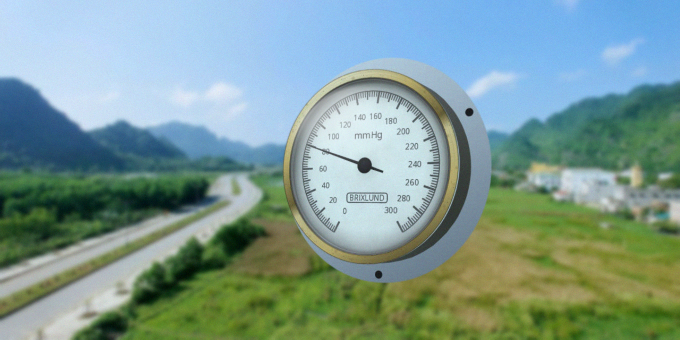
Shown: 80 mmHg
